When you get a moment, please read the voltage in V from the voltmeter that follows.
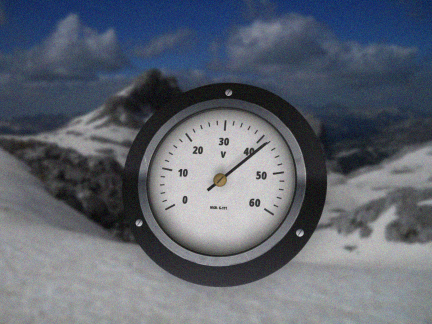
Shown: 42 V
